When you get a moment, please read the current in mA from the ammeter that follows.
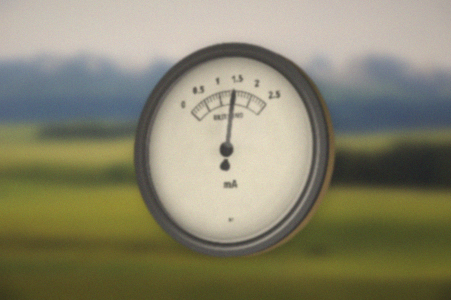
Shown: 1.5 mA
